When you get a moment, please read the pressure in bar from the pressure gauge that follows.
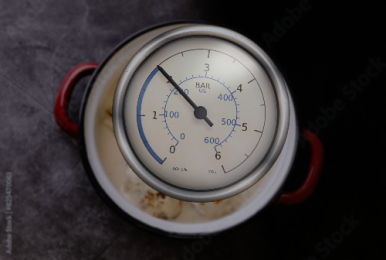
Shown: 2 bar
